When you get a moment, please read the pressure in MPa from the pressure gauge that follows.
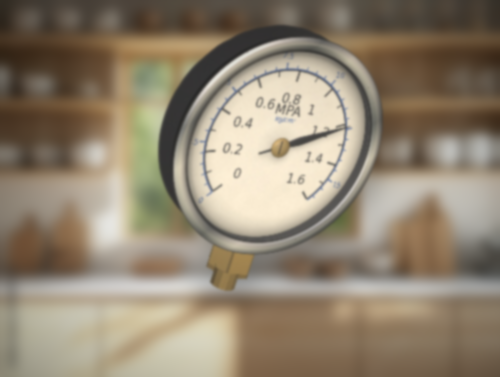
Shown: 1.2 MPa
